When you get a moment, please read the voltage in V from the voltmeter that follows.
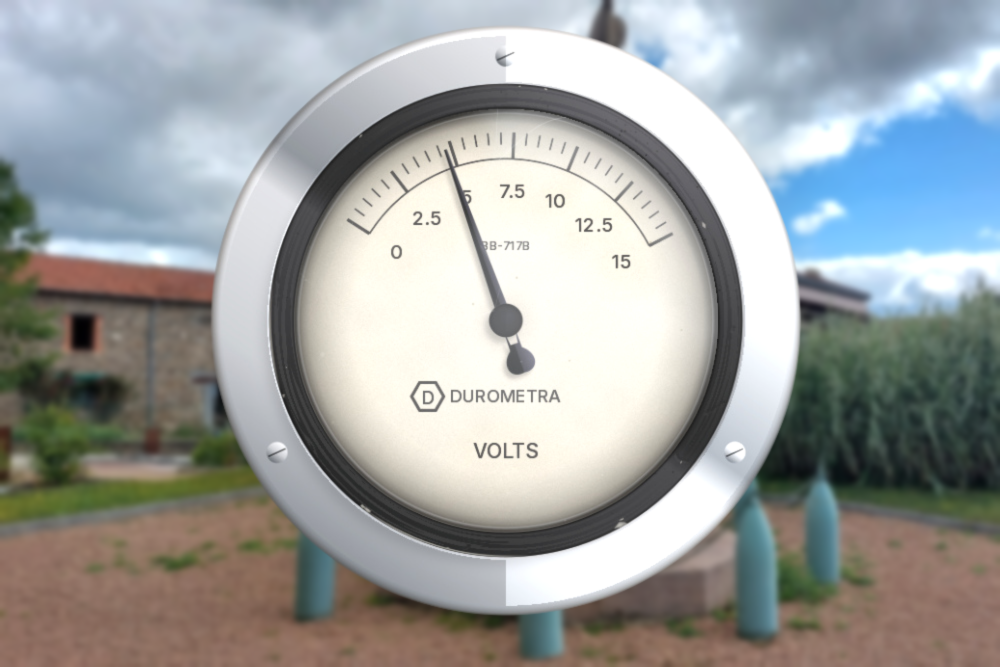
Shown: 4.75 V
